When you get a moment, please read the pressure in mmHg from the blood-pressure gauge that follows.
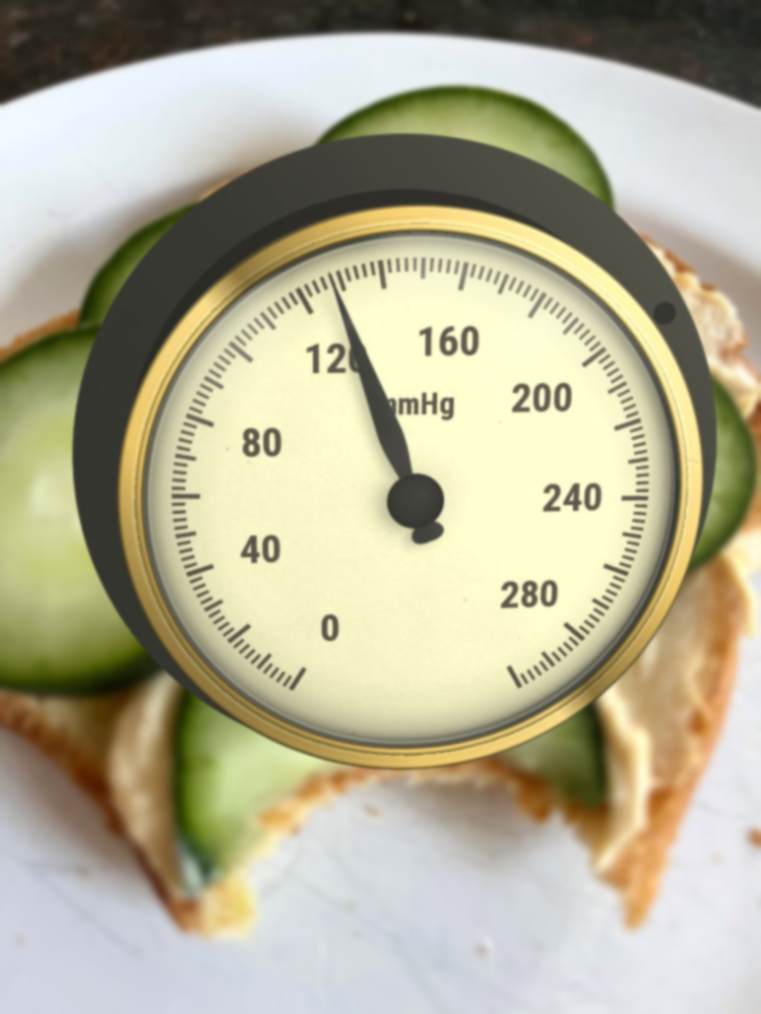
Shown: 128 mmHg
